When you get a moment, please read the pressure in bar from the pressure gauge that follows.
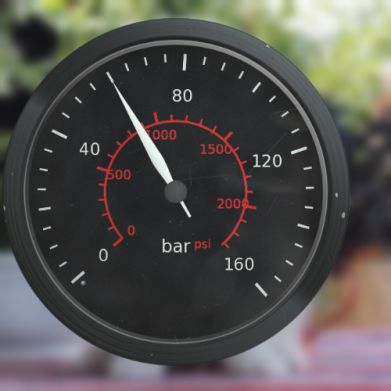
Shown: 60 bar
